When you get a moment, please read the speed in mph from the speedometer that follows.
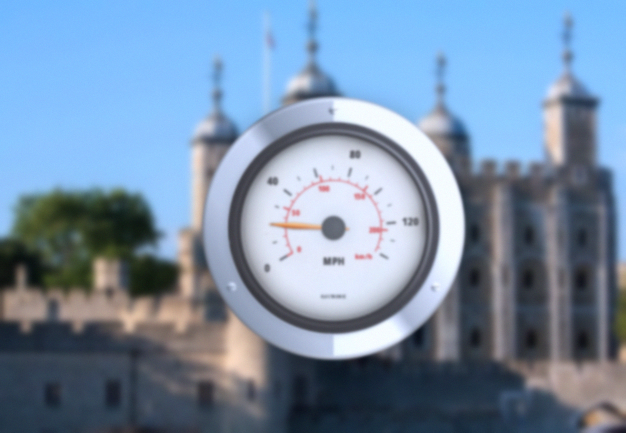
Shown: 20 mph
